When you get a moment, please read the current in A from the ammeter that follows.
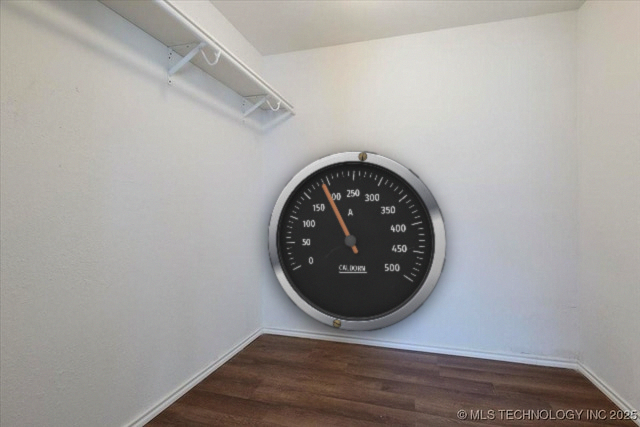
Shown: 190 A
